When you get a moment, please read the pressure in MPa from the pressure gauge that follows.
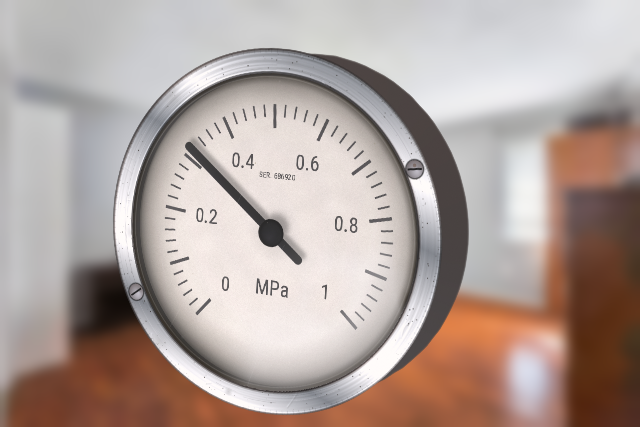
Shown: 0.32 MPa
